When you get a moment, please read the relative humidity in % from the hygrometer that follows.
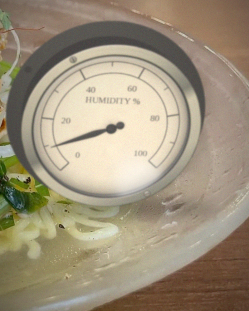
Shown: 10 %
